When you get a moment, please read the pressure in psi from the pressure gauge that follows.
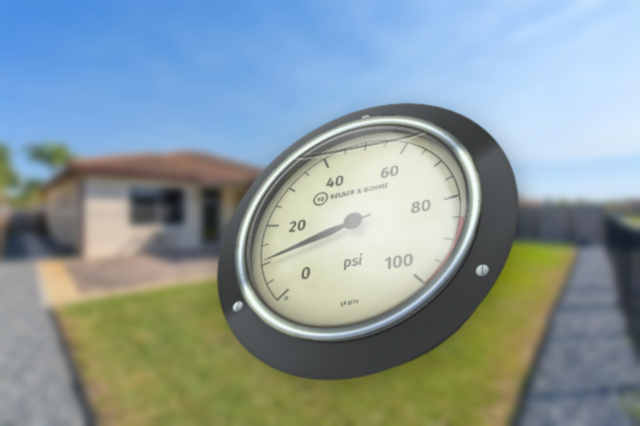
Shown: 10 psi
